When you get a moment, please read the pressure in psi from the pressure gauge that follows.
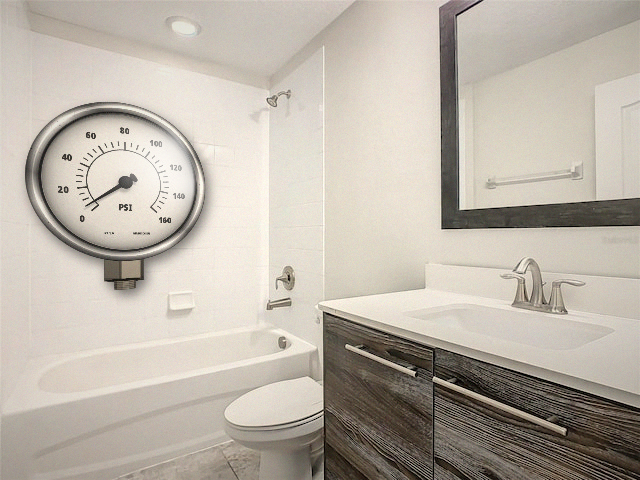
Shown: 5 psi
